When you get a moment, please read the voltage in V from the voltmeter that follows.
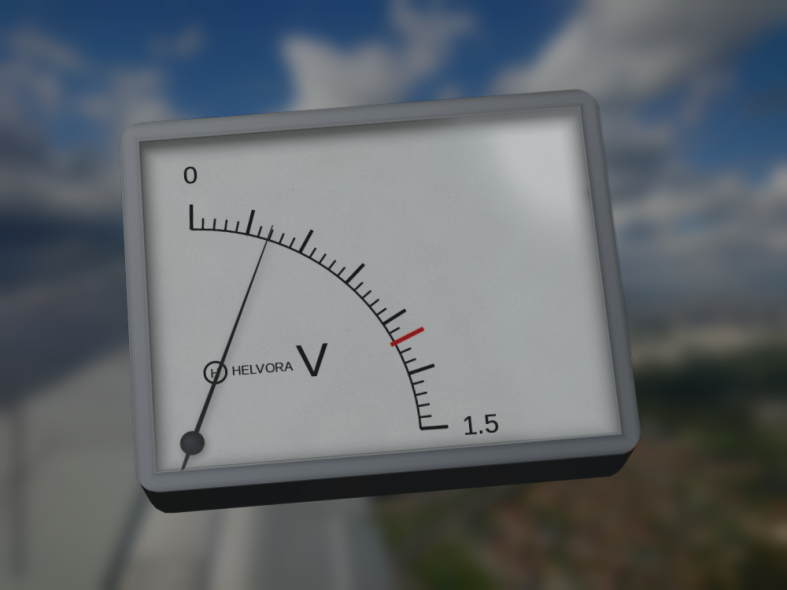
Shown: 0.35 V
